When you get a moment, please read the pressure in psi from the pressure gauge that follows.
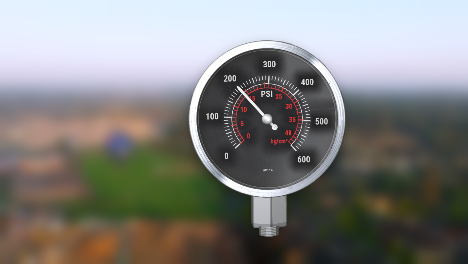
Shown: 200 psi
